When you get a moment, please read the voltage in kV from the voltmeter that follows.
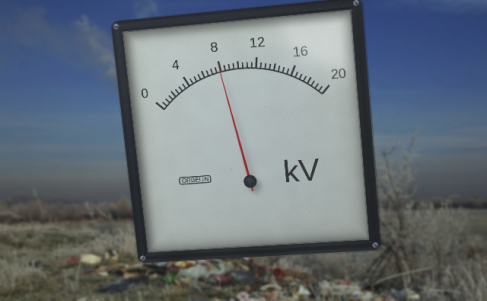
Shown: 8 kV
